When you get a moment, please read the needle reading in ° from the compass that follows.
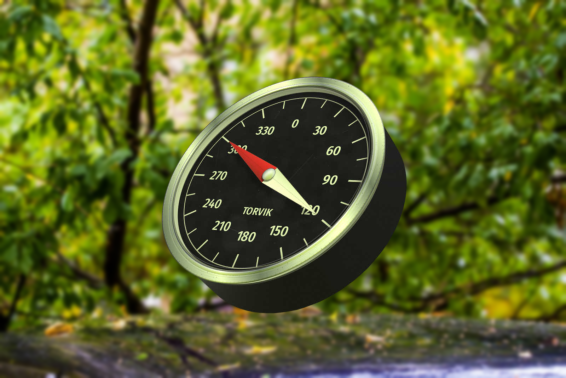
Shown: 300 °
